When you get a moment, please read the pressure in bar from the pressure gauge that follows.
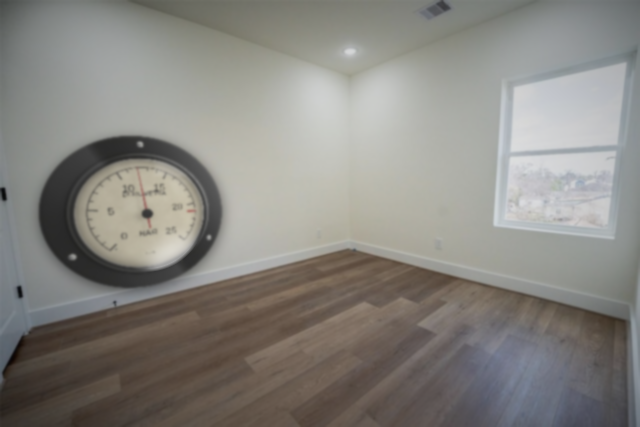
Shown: 12 bar
